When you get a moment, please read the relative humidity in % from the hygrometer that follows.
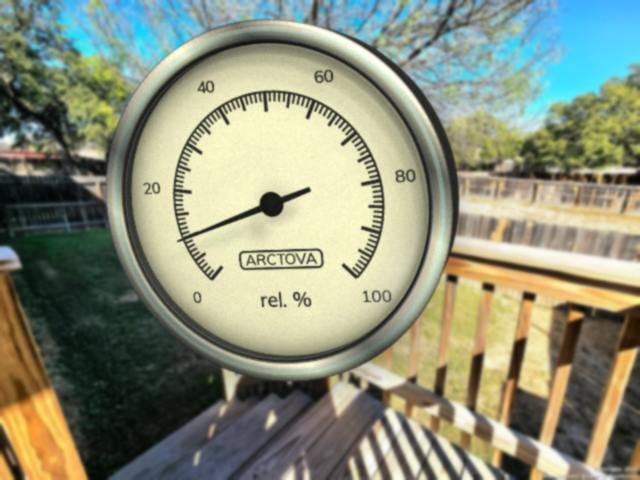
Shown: 10 %
